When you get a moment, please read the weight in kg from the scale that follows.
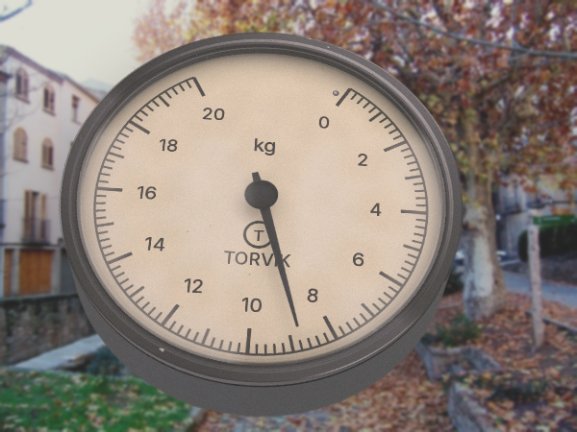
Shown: 8.8 kg
